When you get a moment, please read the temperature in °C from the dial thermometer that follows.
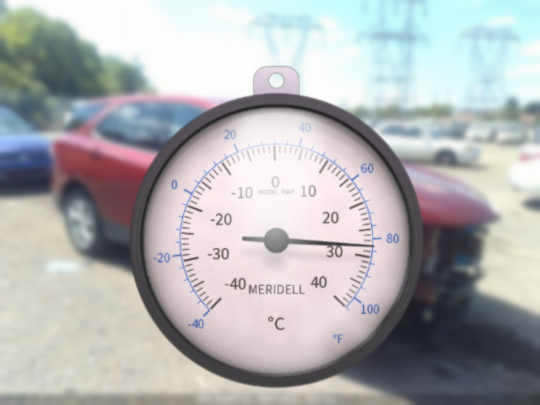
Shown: 28 °C
